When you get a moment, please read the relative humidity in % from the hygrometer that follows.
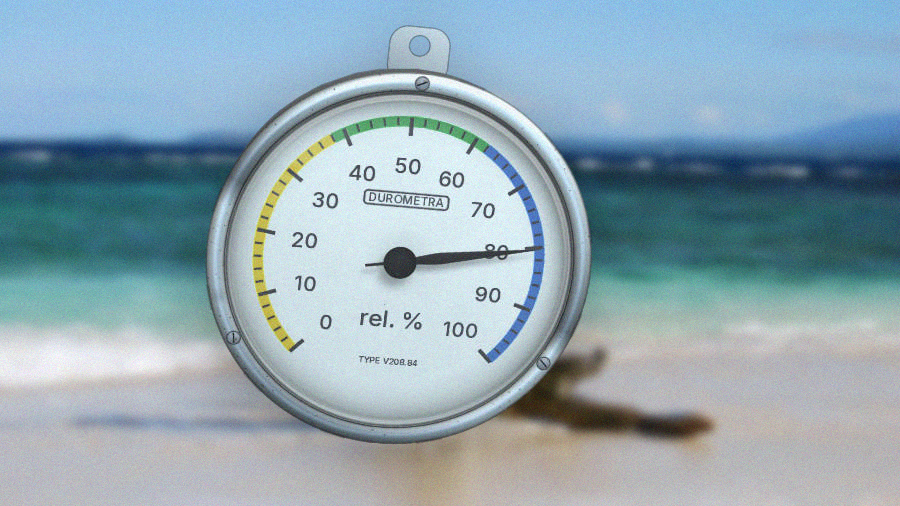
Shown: 80 %
